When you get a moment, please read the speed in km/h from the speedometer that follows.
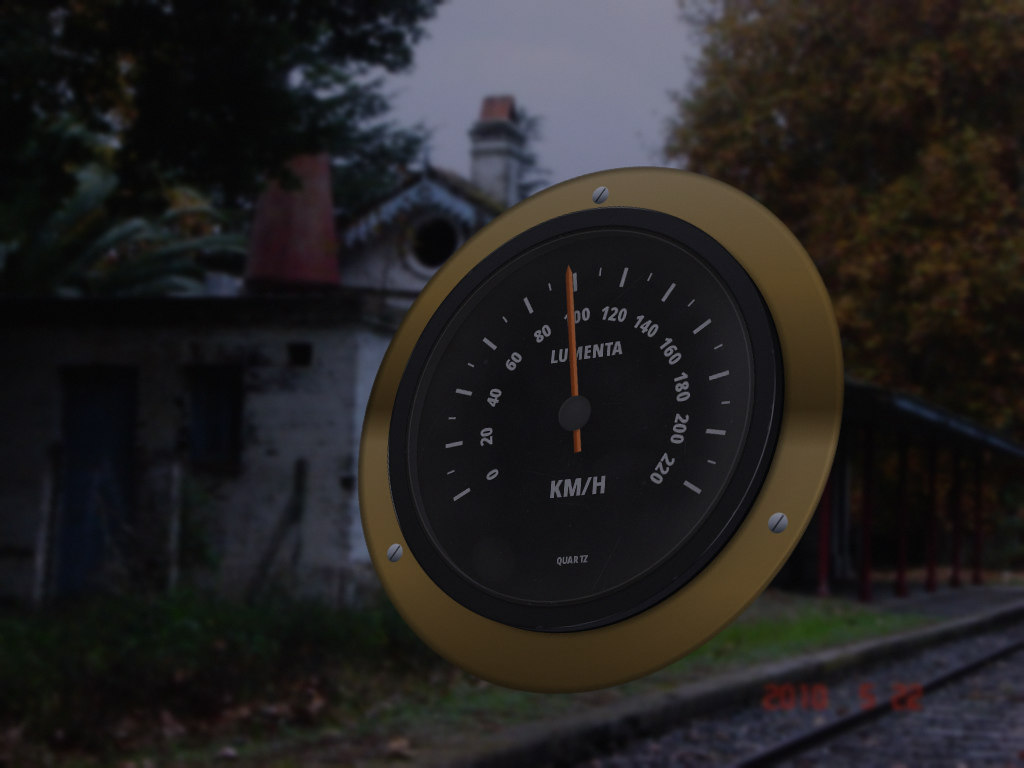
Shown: 100 km/h
